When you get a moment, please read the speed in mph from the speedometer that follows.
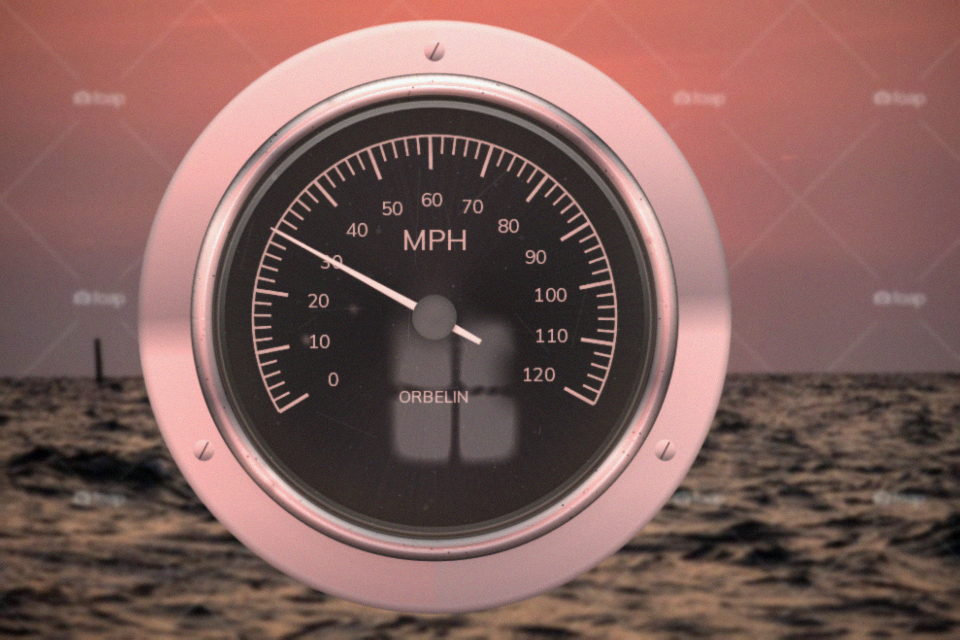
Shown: 30 mph
